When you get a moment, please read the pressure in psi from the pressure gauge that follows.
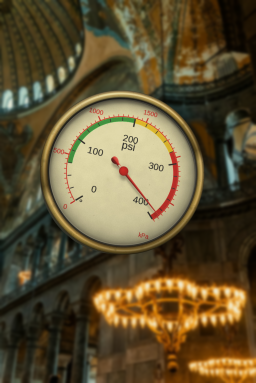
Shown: 390 psi
